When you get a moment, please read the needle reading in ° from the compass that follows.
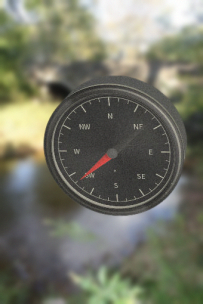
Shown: 230 °
